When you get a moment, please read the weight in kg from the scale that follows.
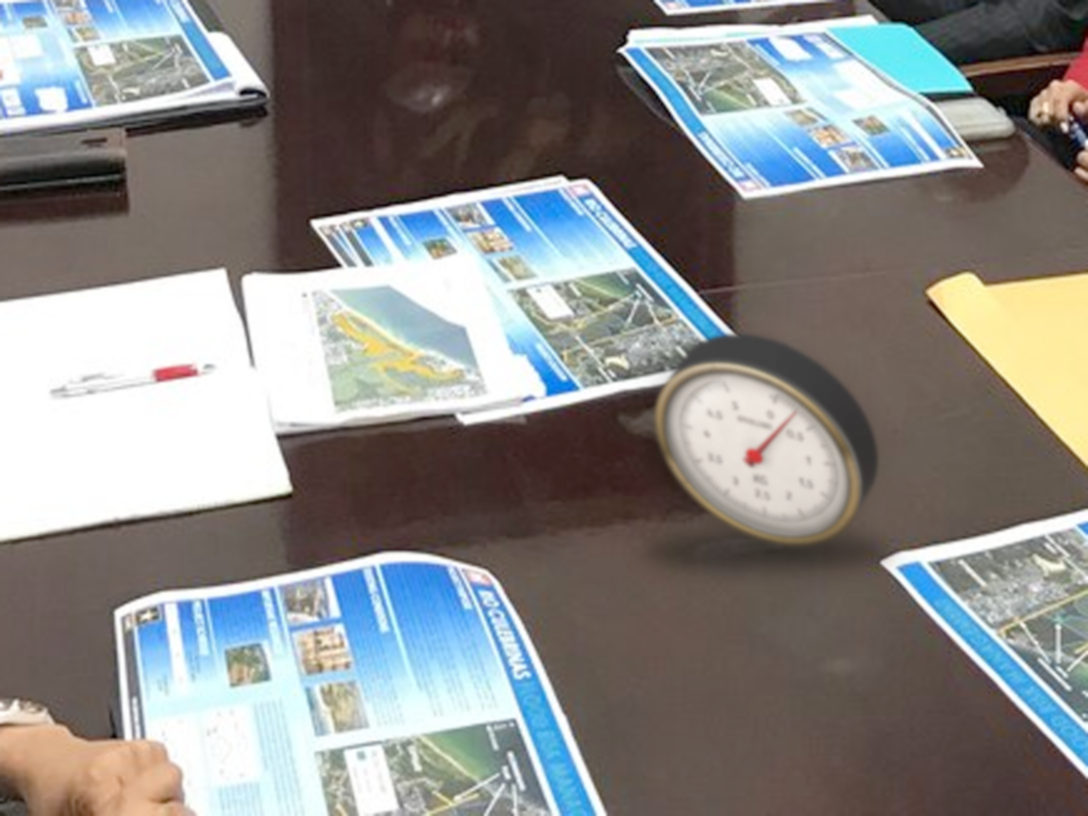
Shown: 0.25 kg
